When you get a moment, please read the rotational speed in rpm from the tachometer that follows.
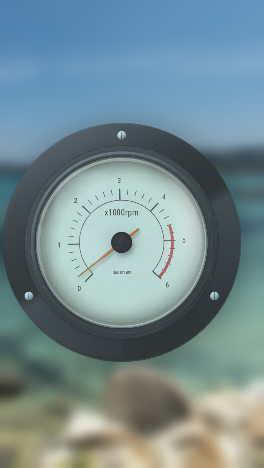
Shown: 200 rpm
